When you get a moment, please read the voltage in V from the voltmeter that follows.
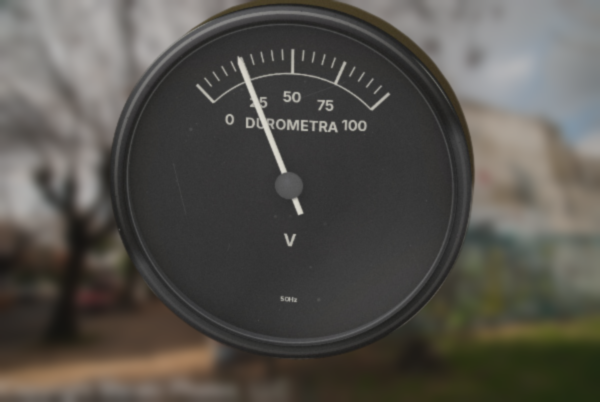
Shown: 25 V
